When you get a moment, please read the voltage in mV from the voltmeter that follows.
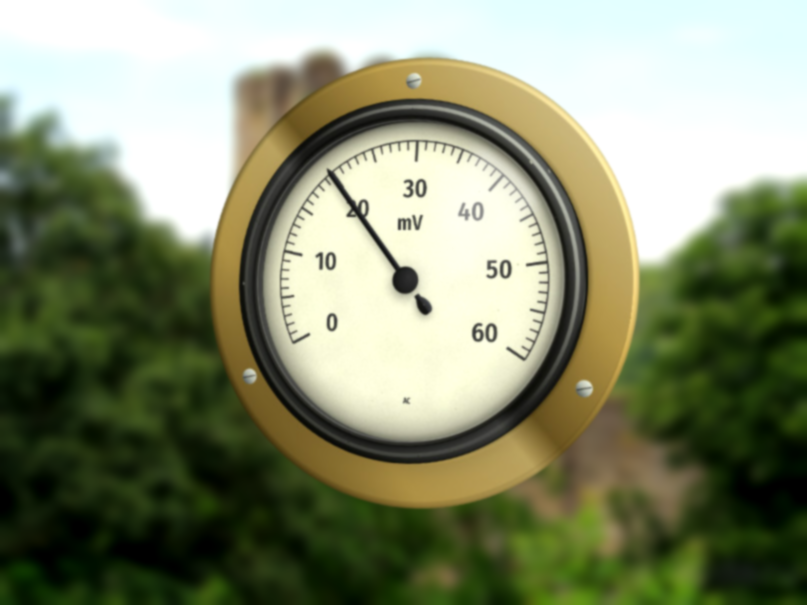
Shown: 20 mV
